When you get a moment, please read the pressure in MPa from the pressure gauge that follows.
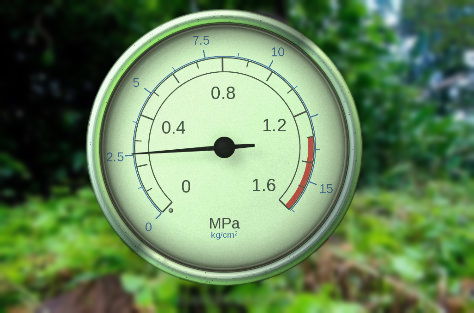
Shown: 0.25 MPa
